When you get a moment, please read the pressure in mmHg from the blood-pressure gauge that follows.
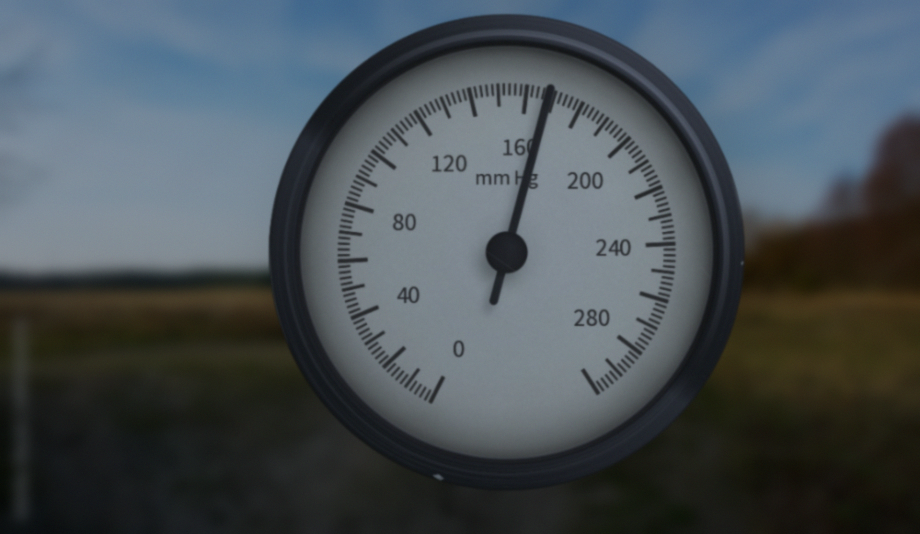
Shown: 168 mmHg
